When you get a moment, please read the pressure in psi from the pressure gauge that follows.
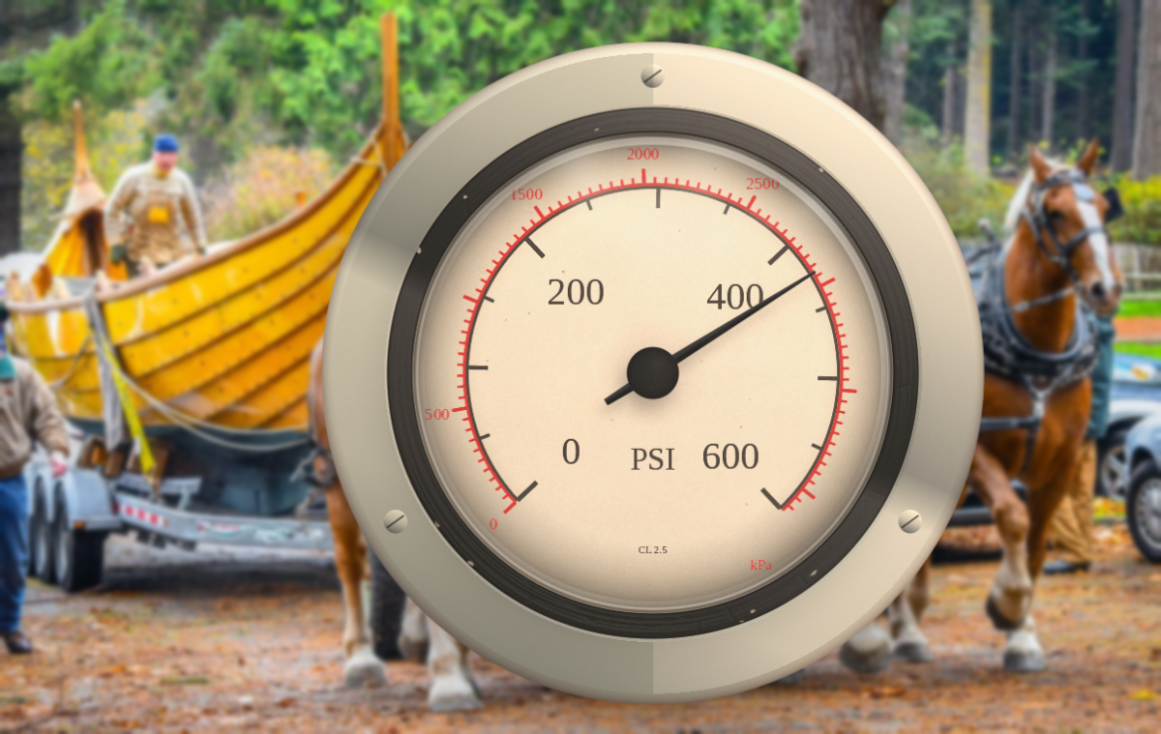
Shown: 425 psi
